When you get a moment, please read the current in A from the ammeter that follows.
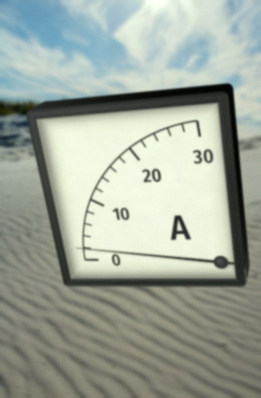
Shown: 2 A
